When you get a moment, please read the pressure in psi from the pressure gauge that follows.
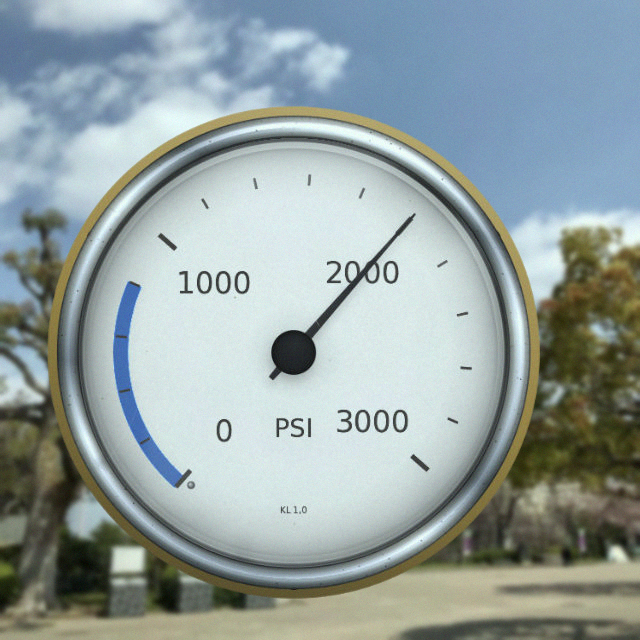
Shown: 2000 psi
